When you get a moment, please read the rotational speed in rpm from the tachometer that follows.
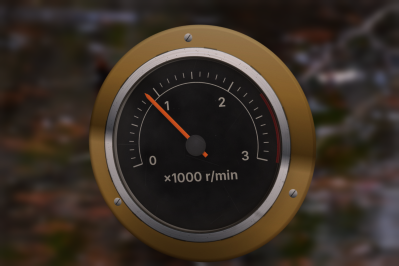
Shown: 900 rpm
